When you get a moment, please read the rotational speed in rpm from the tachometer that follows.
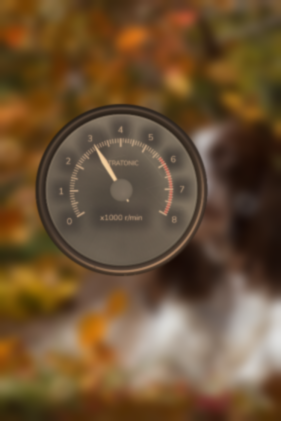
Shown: 3000 rpm
